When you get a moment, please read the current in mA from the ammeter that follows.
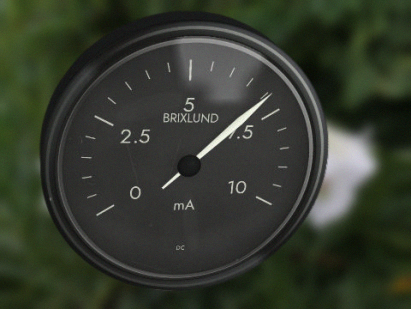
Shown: 7 mA
